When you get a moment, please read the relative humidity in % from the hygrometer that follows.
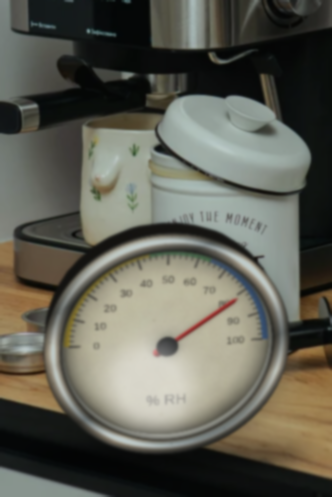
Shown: 80 %
